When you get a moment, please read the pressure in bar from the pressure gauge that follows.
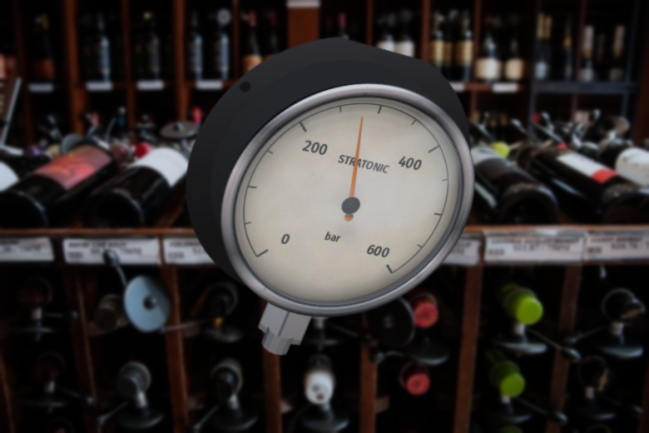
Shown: 275 bar
